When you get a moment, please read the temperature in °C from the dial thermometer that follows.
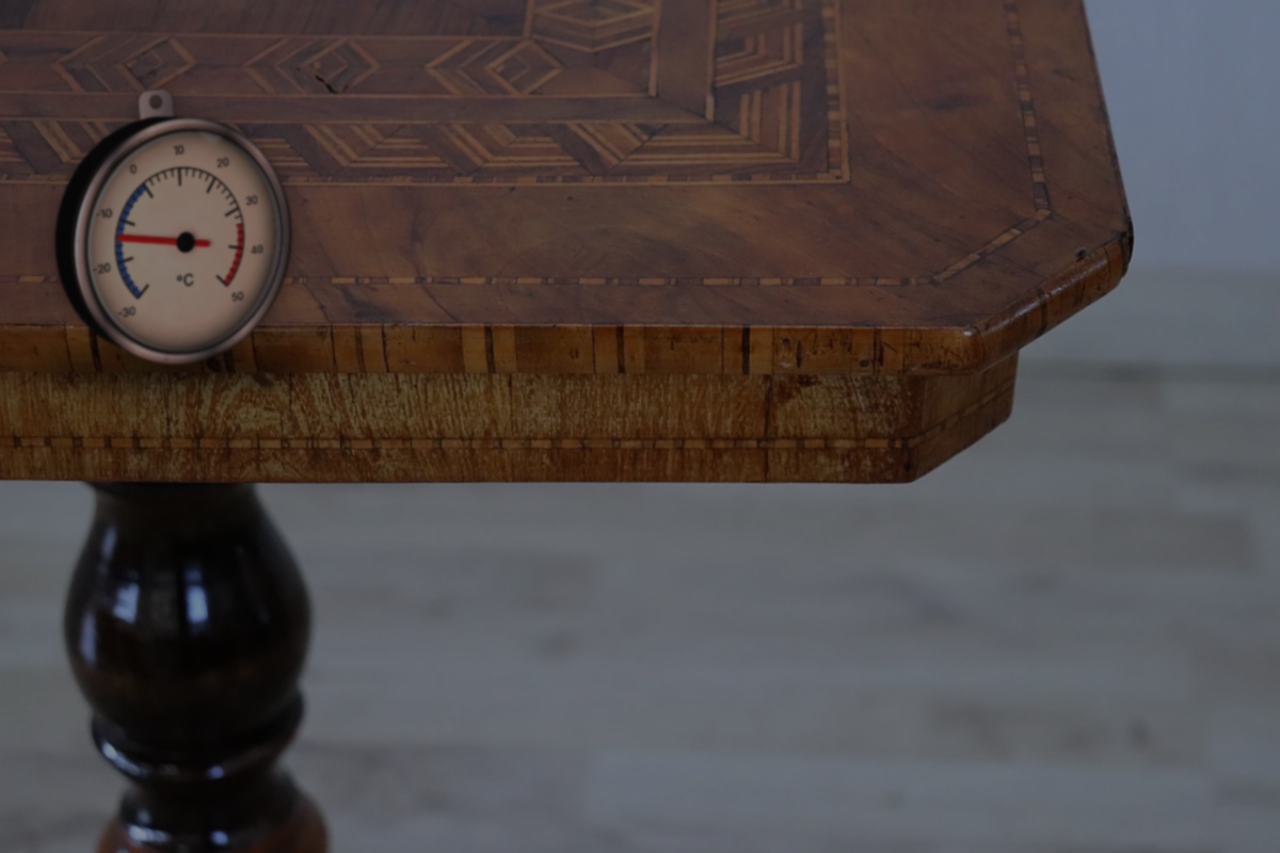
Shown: -14 °C
